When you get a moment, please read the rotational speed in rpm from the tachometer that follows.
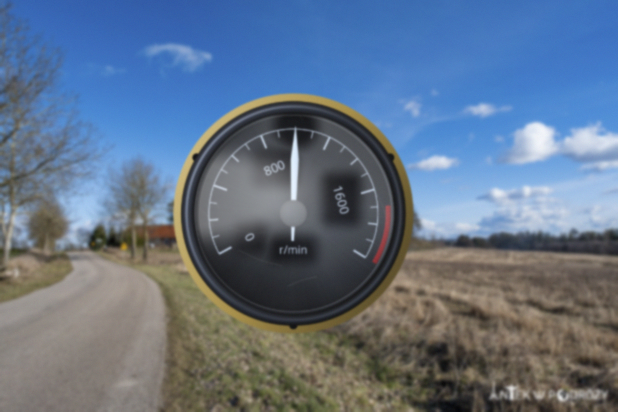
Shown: 1000 rpm
